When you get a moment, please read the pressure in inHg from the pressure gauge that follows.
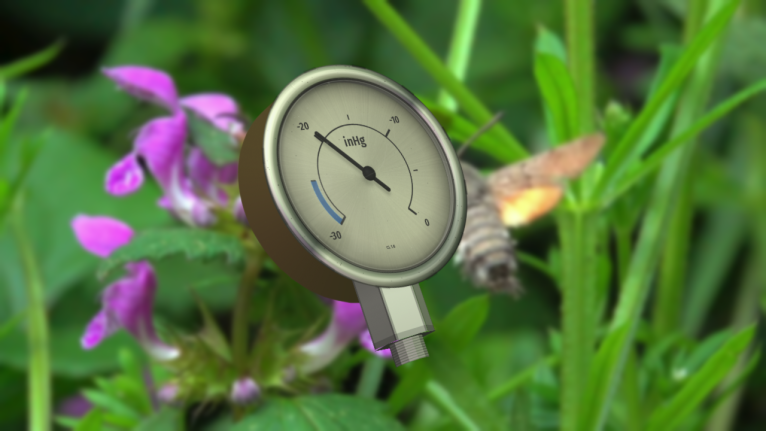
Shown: -20 inHg
